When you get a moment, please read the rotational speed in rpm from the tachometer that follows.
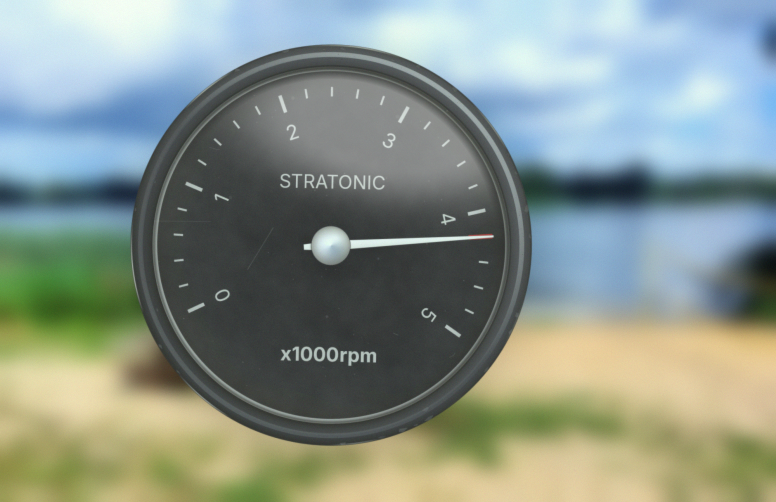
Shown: 4200 rpm
